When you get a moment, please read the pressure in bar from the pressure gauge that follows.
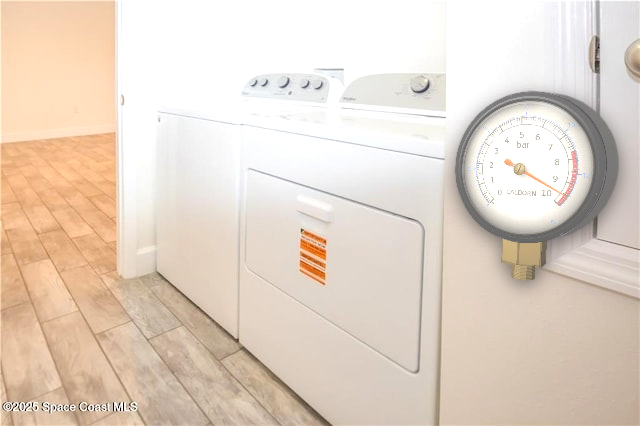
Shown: 9.5 bar
